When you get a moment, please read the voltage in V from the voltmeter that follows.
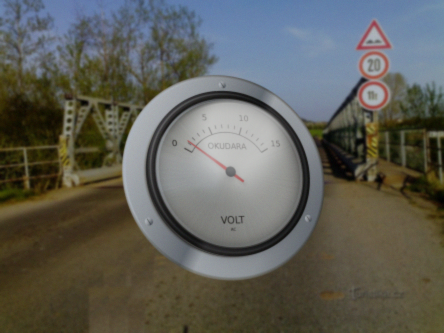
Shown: 1 V
